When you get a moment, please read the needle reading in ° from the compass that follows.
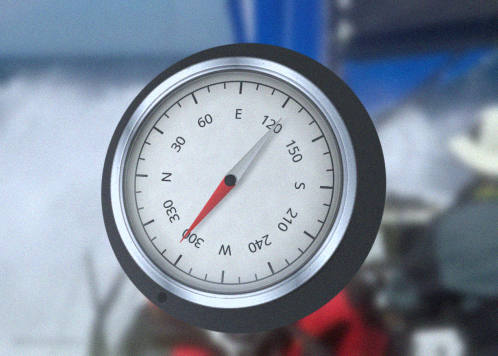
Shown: 305 °
